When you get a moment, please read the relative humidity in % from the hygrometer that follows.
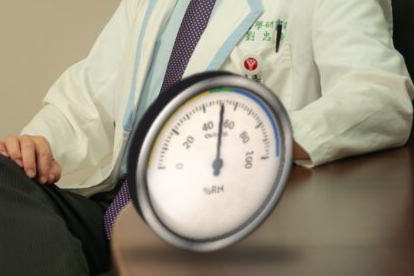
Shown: 50 %
